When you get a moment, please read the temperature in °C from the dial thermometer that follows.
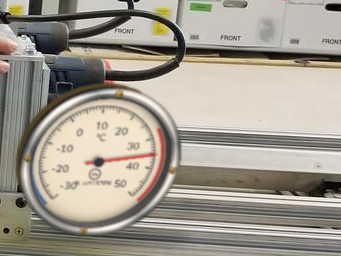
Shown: 35 °C
